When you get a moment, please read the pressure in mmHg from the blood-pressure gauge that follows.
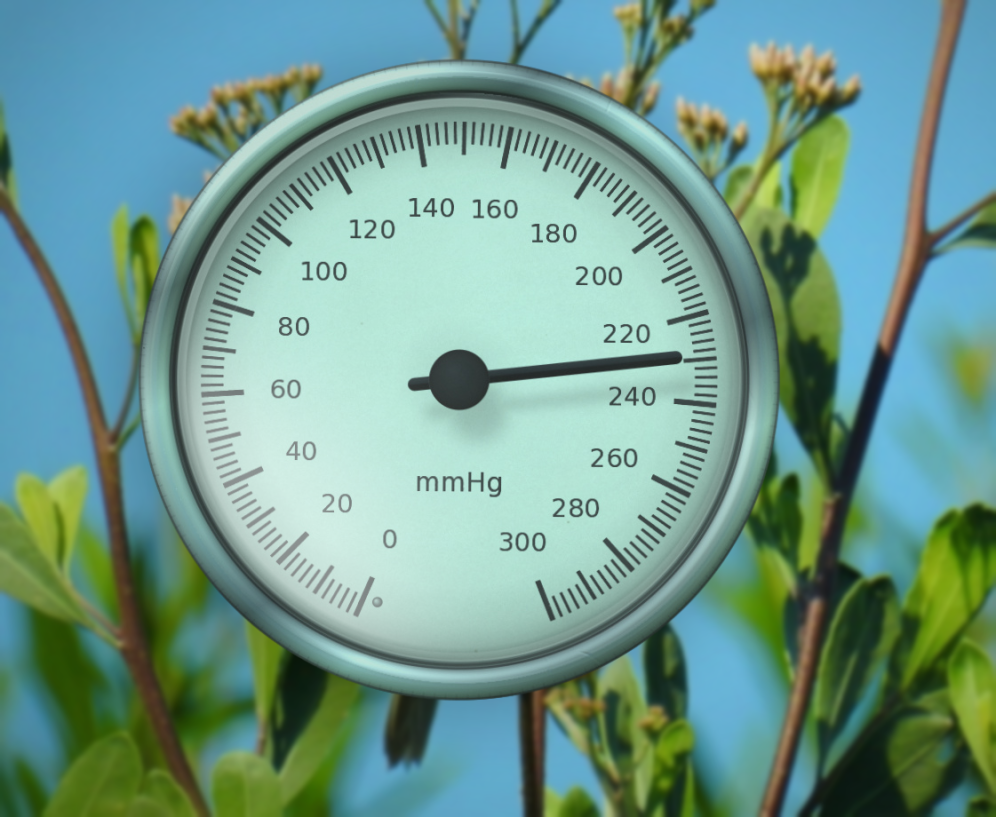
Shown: 229 mmHg
